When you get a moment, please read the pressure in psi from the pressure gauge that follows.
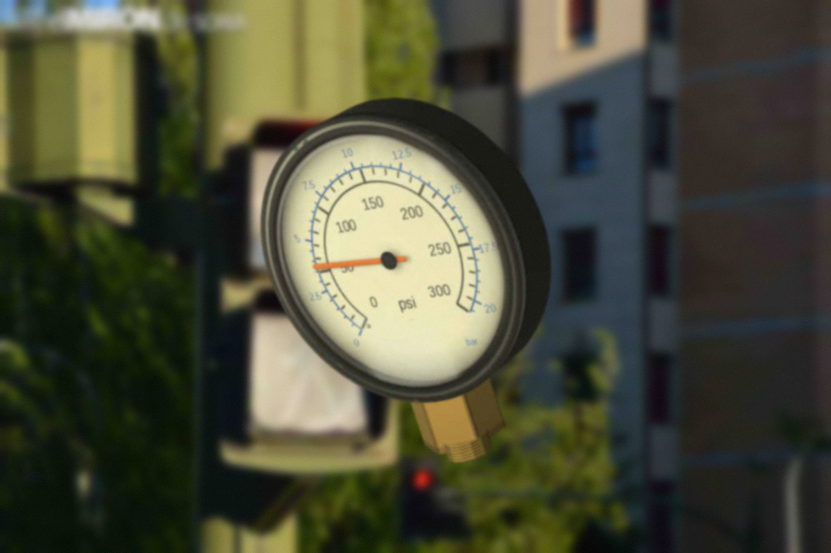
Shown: 55 psi
